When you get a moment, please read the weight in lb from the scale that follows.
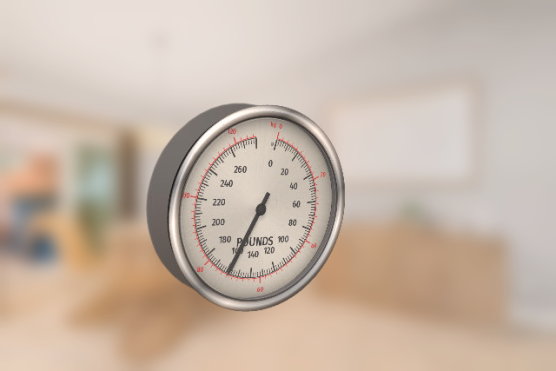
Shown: 160 lb
